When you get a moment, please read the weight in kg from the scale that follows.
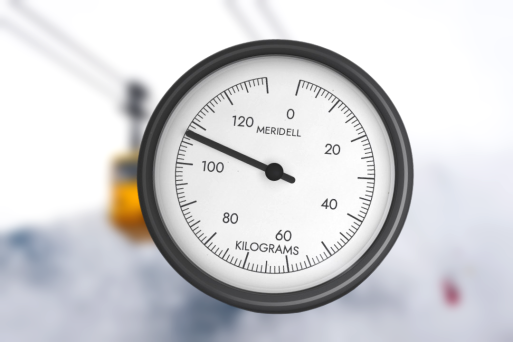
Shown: 107 kg
